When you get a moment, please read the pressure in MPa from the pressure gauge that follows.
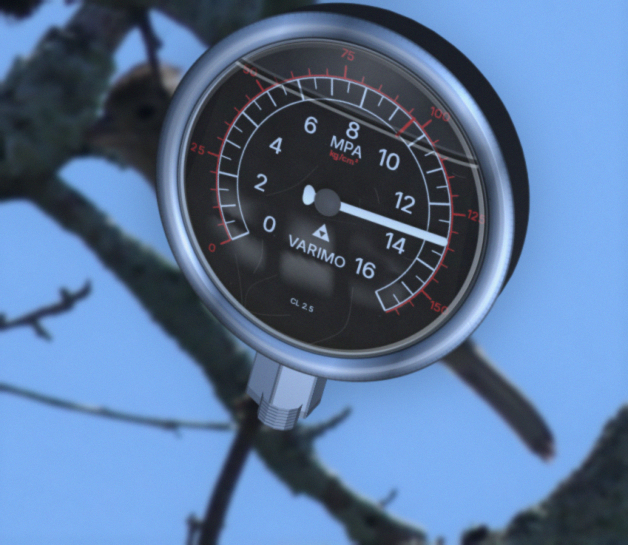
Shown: 13 MPa
